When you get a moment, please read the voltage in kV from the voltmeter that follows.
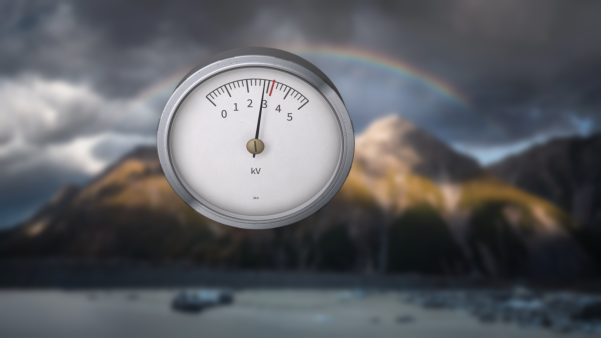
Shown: 2.8 kV
